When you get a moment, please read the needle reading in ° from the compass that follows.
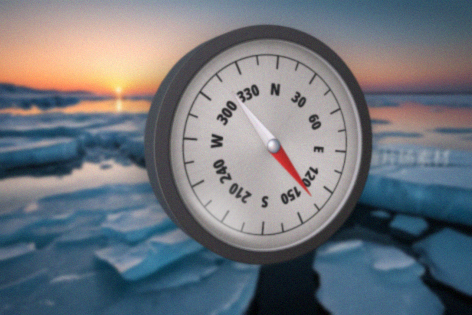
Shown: 135 °
